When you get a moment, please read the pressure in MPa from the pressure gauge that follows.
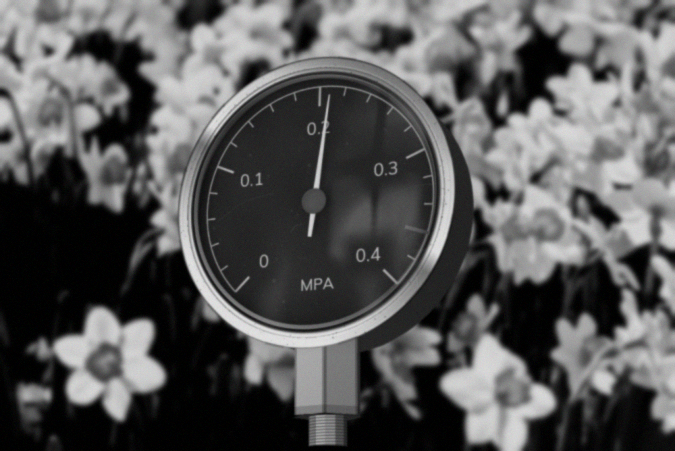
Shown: 0.21 MPa
